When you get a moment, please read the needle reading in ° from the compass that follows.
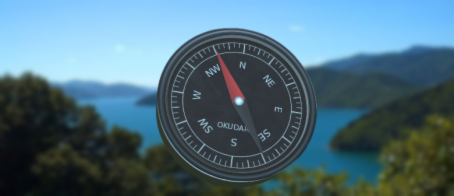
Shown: 330 °
